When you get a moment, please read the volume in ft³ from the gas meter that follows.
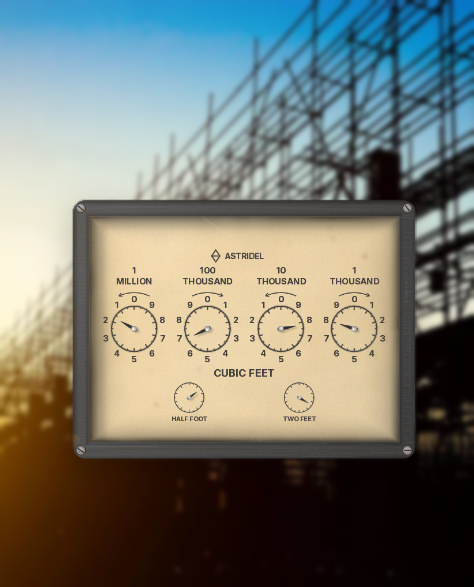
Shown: 167800 ft³
